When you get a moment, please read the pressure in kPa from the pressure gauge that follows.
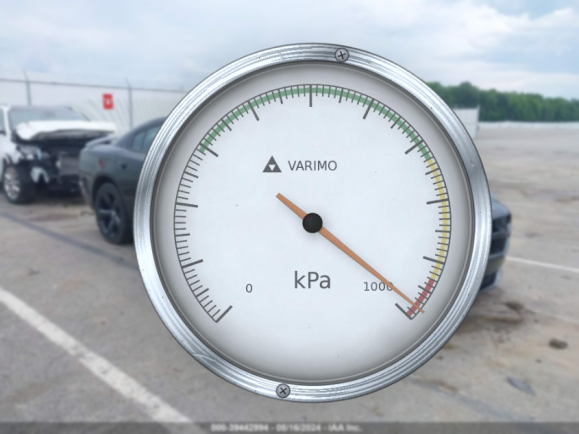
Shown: 980 kPa
